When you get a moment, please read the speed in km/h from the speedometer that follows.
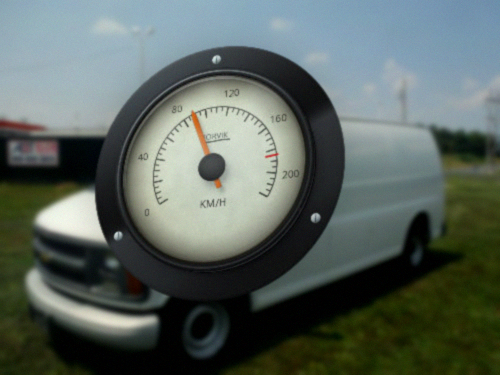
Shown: 90 km/h
